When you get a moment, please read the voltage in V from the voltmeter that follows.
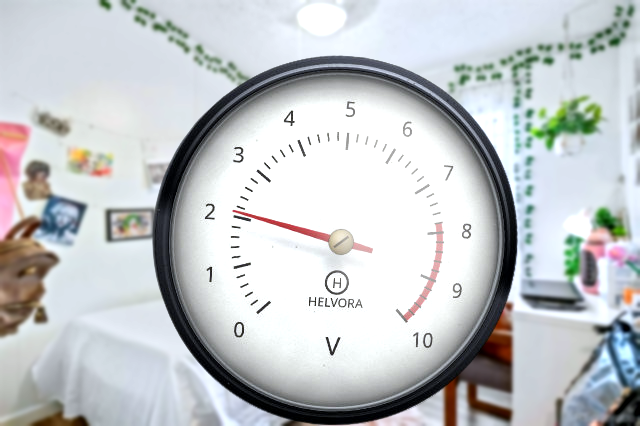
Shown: 2.1 V
